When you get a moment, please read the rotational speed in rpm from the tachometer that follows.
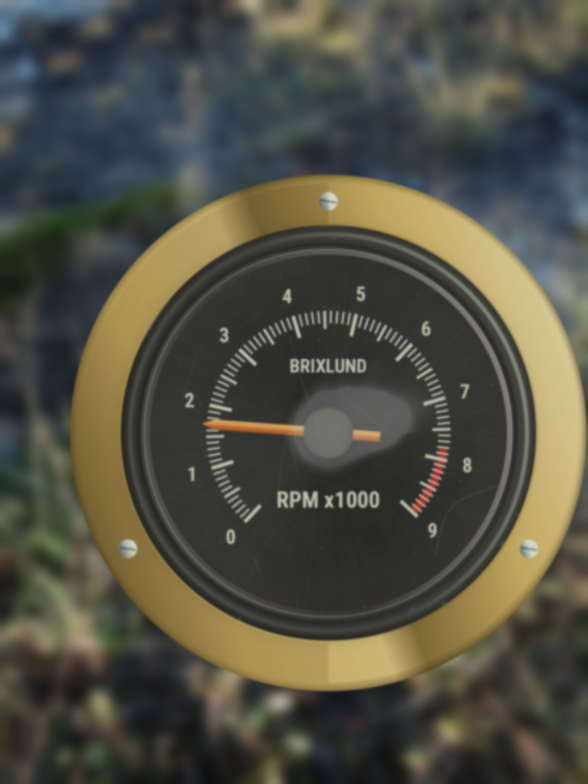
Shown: 1700 rpm
